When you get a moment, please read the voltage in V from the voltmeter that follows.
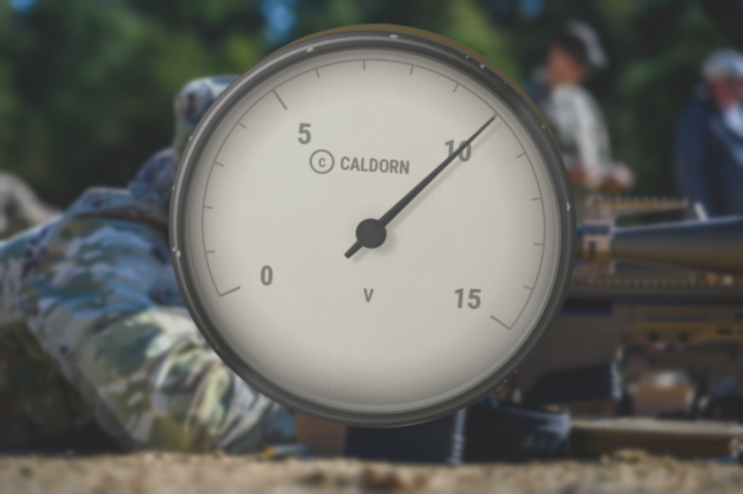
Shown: 10 V
